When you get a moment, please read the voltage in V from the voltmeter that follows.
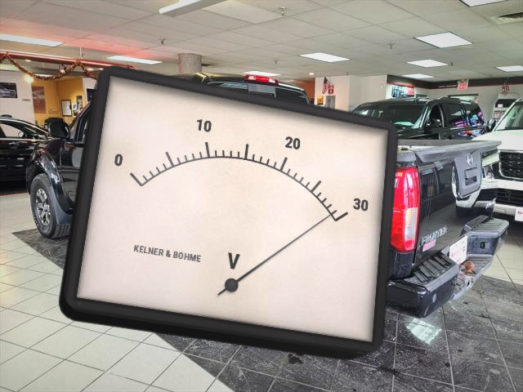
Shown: 29 V
